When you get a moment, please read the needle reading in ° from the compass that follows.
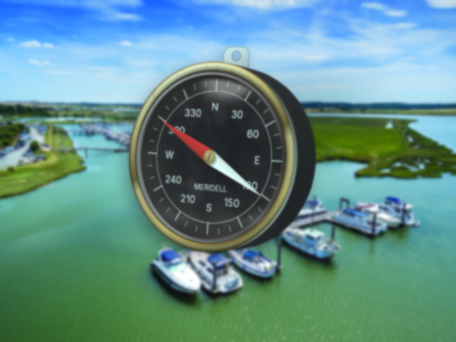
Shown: 300 °
